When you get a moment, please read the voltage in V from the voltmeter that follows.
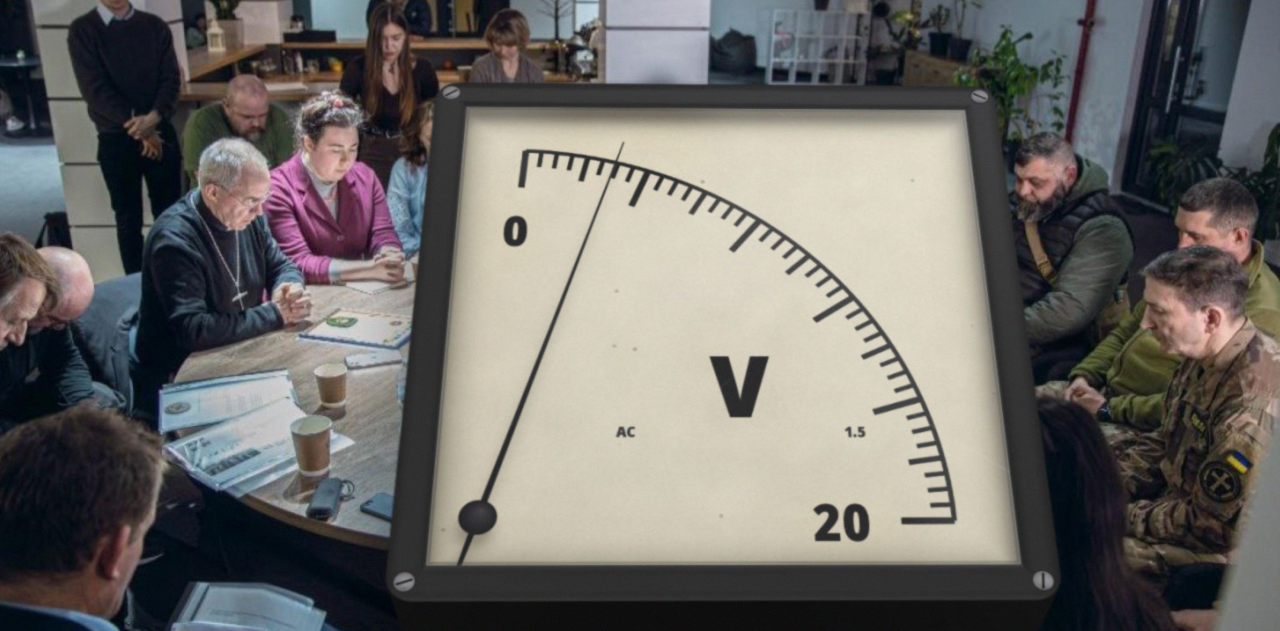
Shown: 3 V
